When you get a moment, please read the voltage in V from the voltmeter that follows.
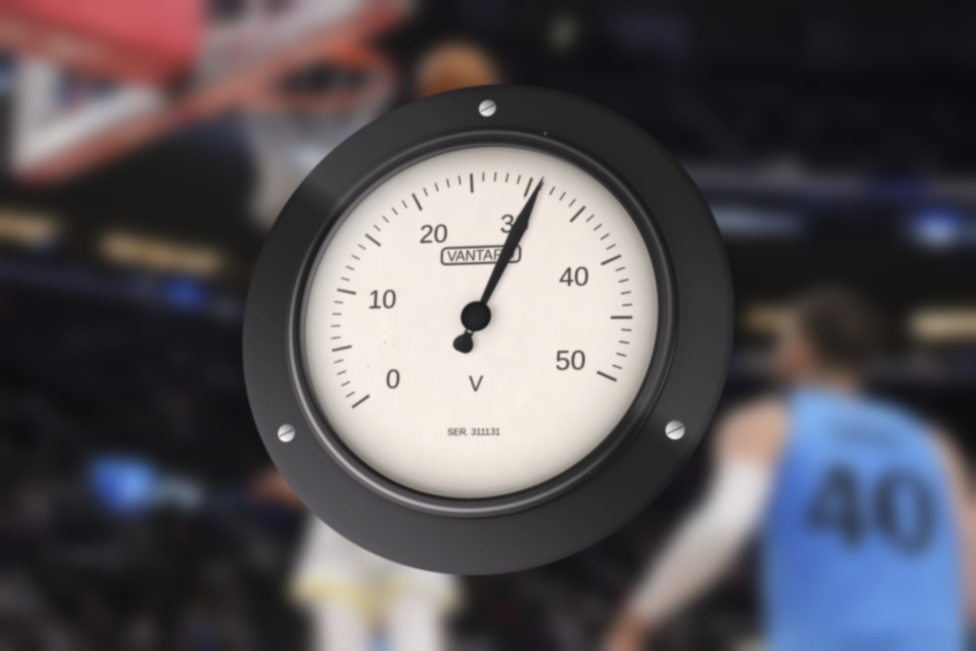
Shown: 31 V
